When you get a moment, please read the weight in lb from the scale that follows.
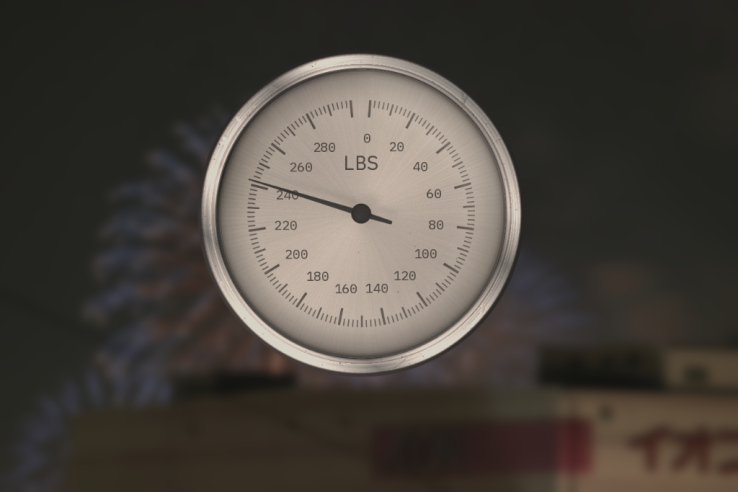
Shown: 242 lb
